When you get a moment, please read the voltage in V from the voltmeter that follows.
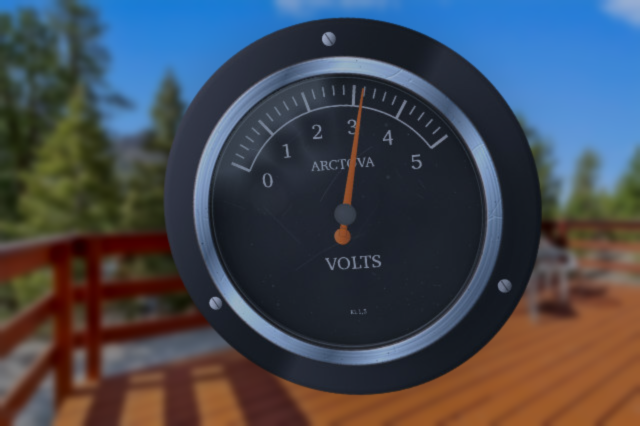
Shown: 3.2 V
